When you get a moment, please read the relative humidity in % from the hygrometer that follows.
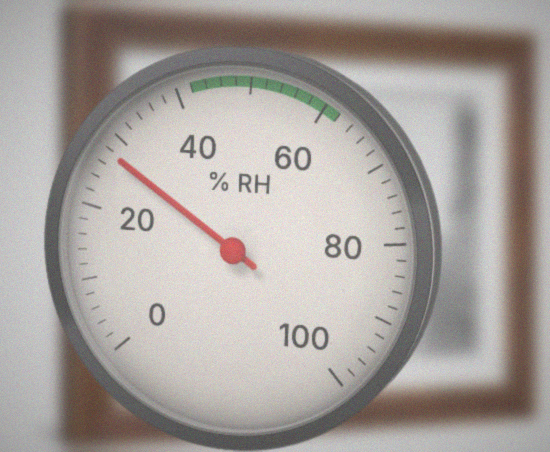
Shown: 28 %
